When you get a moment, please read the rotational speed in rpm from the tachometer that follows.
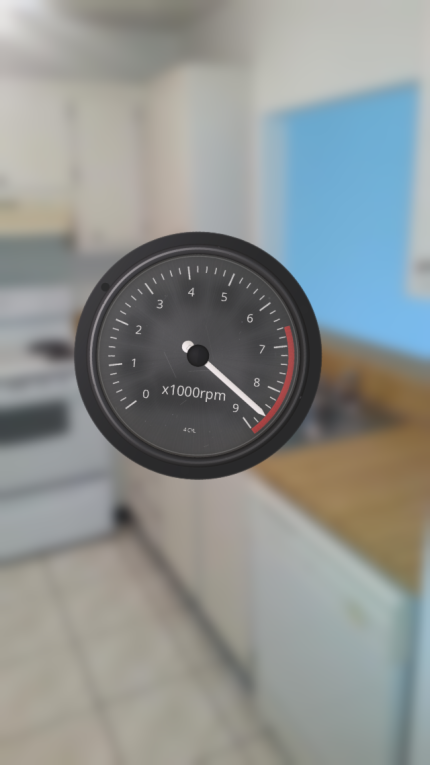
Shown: 8600 rpm
